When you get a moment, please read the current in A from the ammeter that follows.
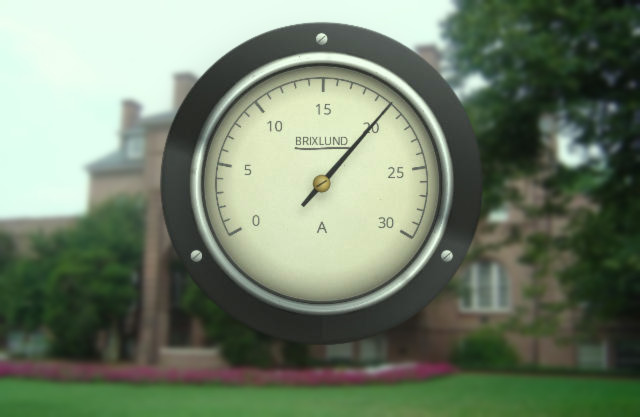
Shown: 20 A
